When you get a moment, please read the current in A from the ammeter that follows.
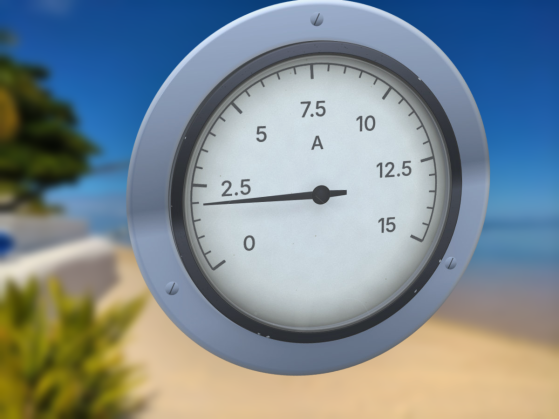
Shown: 2 A
